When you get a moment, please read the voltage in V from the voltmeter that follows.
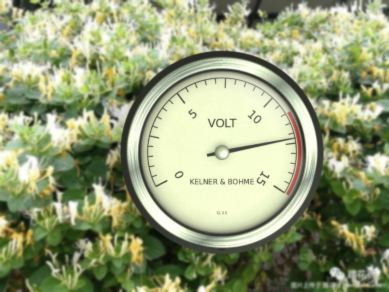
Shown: 12.25 V
